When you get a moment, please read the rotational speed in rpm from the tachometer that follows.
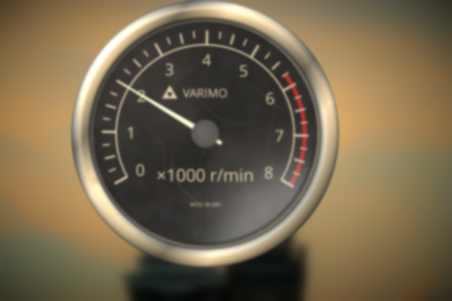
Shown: 2000 rpm
